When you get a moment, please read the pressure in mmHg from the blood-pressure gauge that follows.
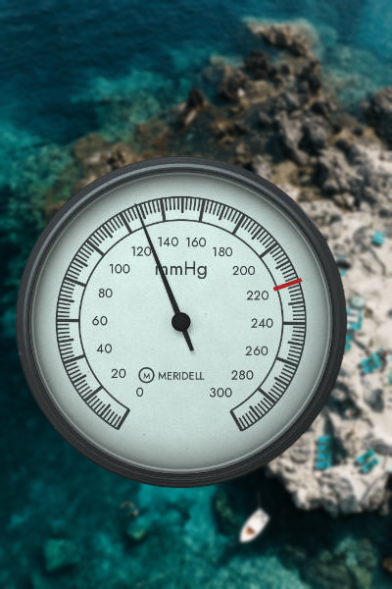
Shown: 128 mmHg
